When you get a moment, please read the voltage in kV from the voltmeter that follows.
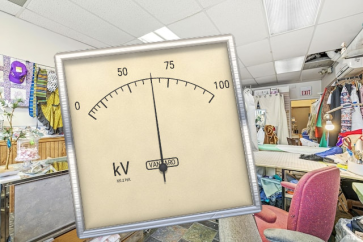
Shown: 65 kV
